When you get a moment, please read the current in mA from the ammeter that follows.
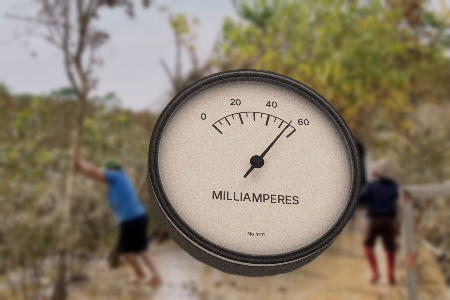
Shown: 55 mA
